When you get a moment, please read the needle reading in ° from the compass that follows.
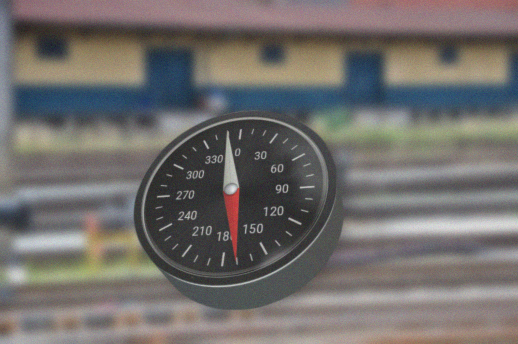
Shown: 170 °
